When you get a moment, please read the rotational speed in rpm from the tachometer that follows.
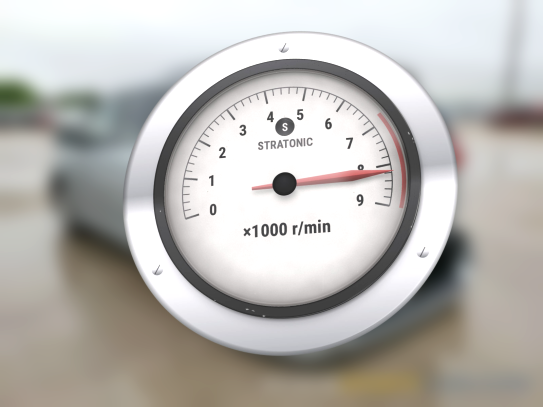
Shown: 8200 rpm
